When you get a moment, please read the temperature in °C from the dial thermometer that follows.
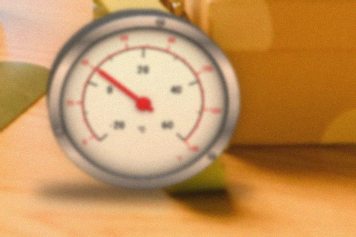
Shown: 5 °C
